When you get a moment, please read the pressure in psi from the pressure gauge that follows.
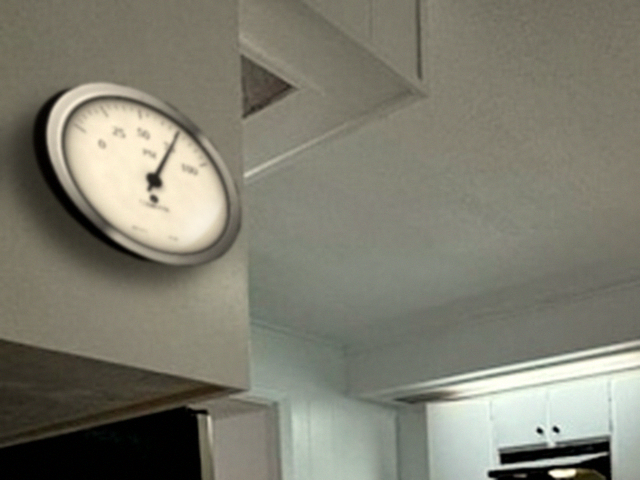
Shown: 75 psi
